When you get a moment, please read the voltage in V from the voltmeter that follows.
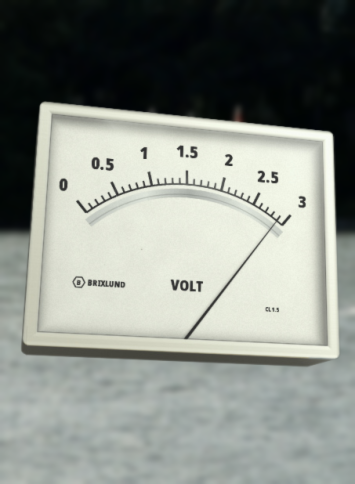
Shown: 2.9 V
